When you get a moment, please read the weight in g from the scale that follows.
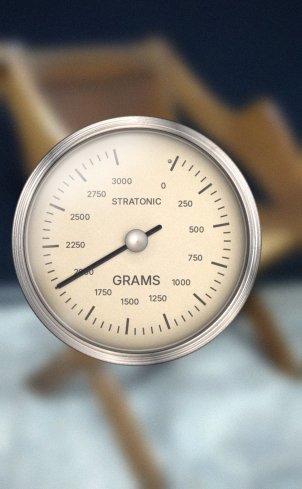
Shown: 2000 g
